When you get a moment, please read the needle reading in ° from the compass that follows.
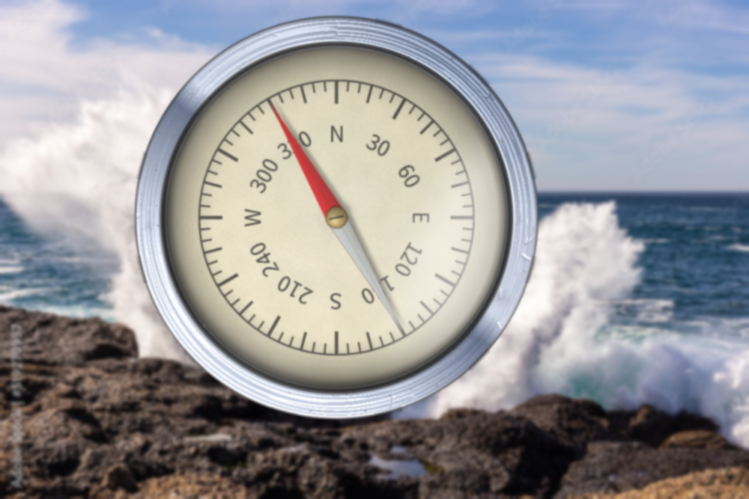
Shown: 330 °
